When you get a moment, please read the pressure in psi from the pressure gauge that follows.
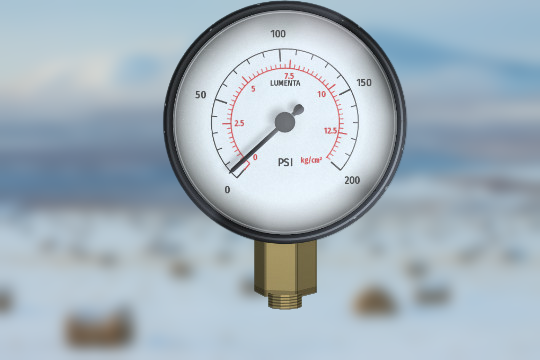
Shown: 5 psi
